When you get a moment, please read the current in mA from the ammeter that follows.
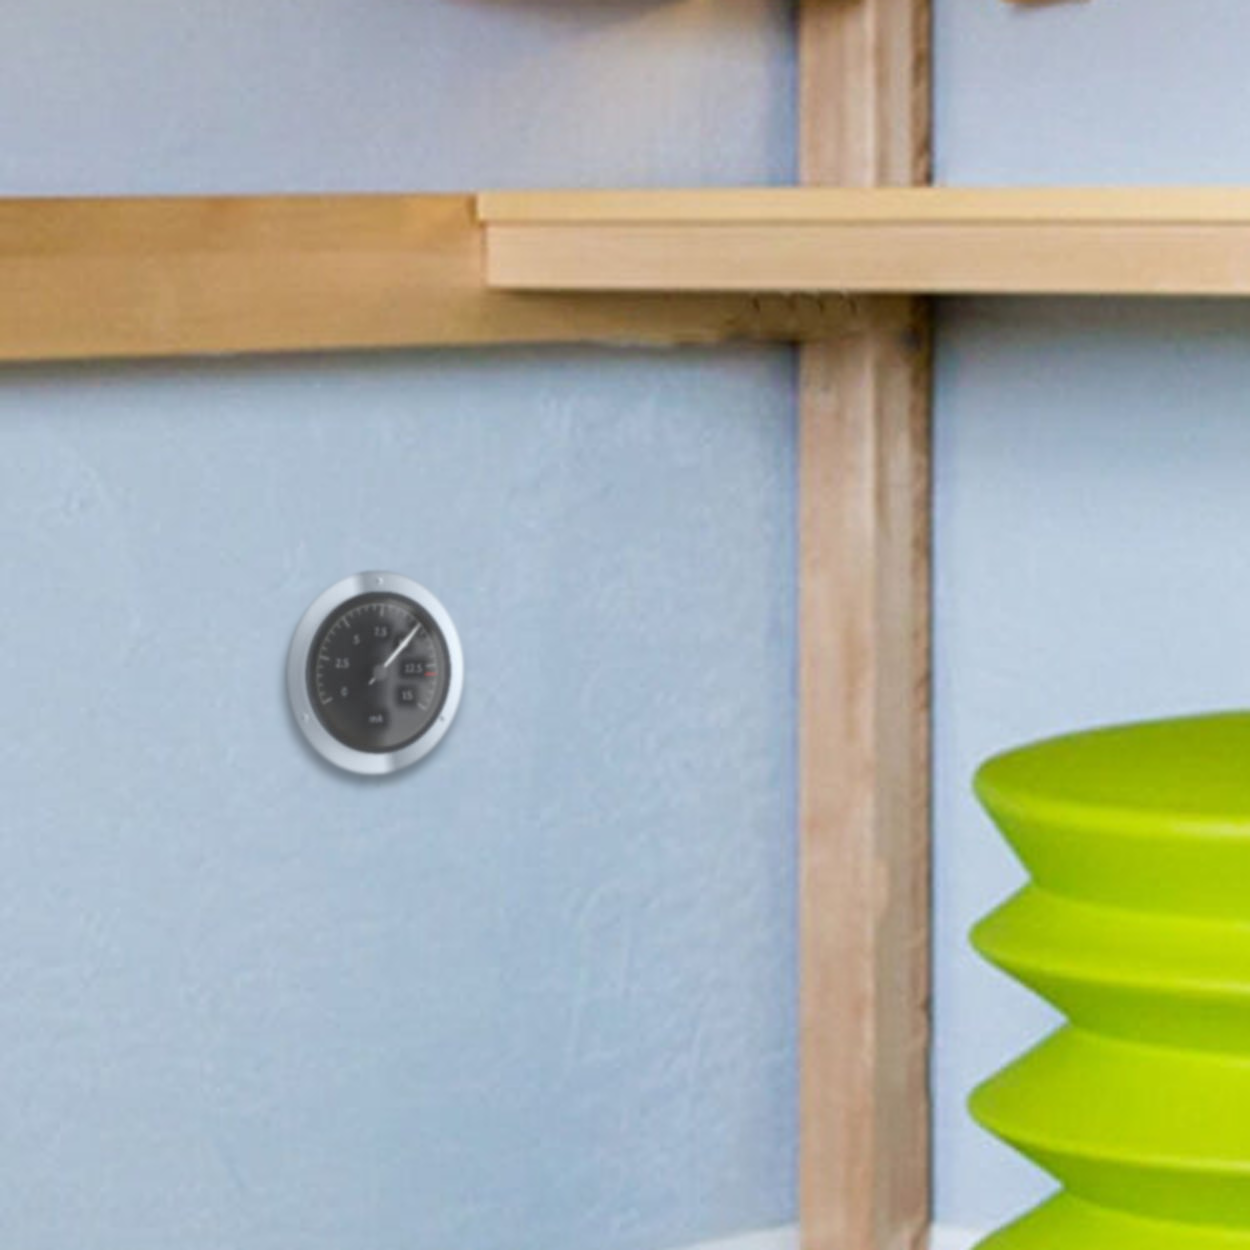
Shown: 10 mA
